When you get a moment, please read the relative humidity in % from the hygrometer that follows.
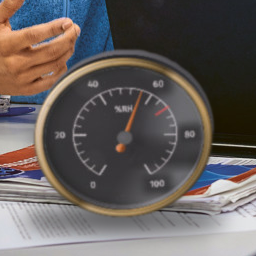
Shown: 56 %
